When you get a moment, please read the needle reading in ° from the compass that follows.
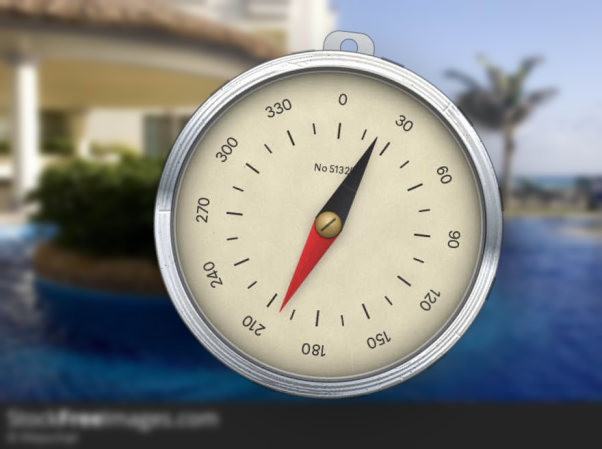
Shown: 202.5 °
